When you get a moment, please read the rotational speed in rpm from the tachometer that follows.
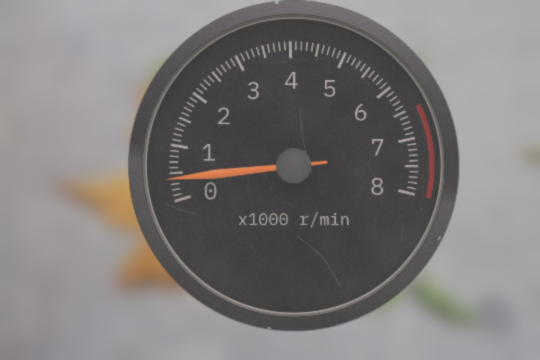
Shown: 400 rpm
